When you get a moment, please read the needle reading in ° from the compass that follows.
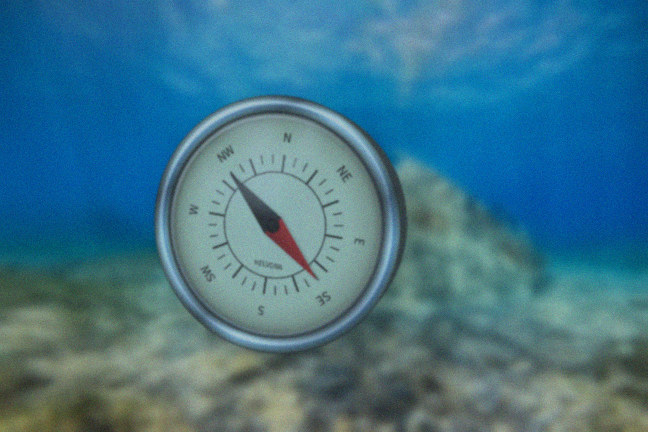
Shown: 130 °
